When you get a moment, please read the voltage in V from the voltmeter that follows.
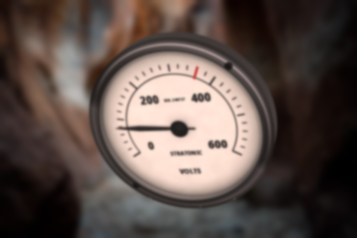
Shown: 80 V
